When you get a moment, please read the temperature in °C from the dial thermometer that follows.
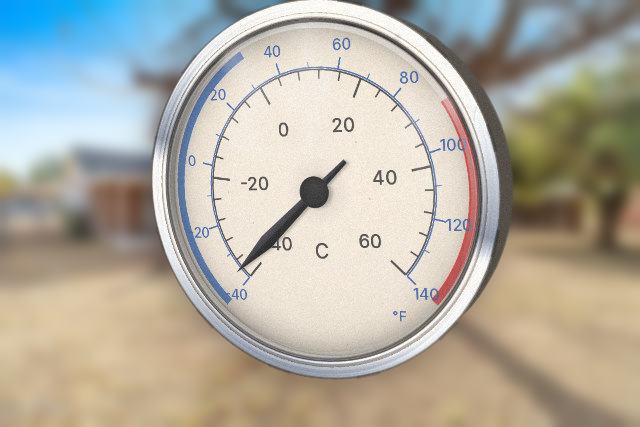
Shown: -38 °C
